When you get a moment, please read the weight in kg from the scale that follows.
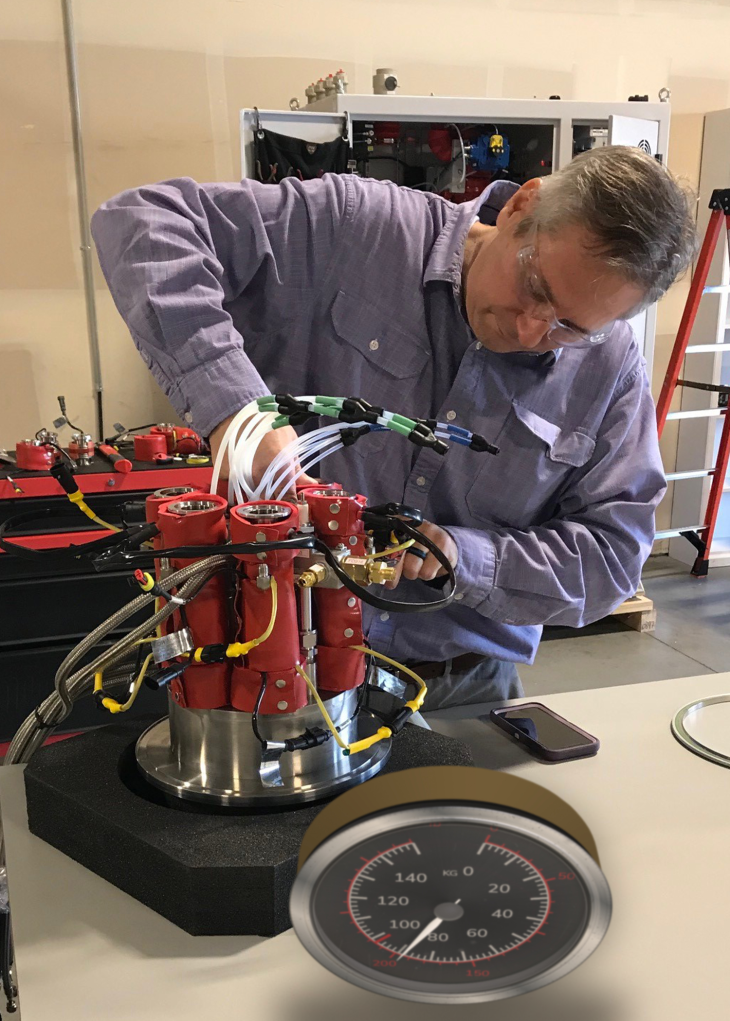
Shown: 90 kg
